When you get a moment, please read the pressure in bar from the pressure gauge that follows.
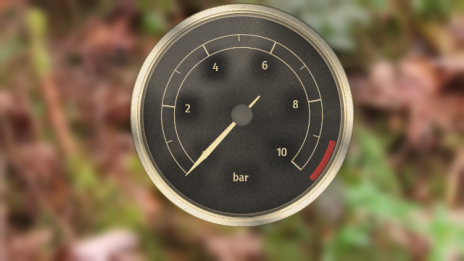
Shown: 0 bar
